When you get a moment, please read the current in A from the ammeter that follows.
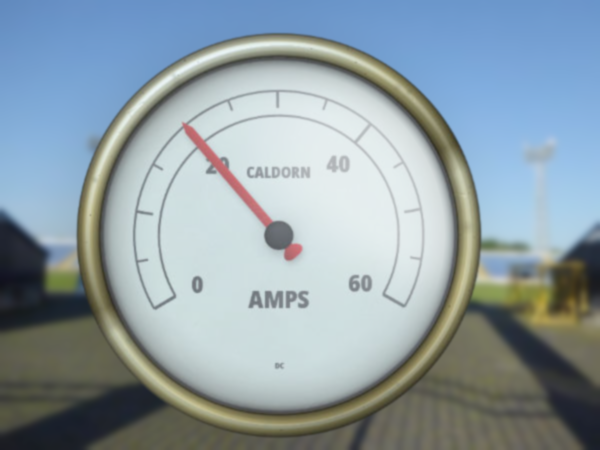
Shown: 20 A
